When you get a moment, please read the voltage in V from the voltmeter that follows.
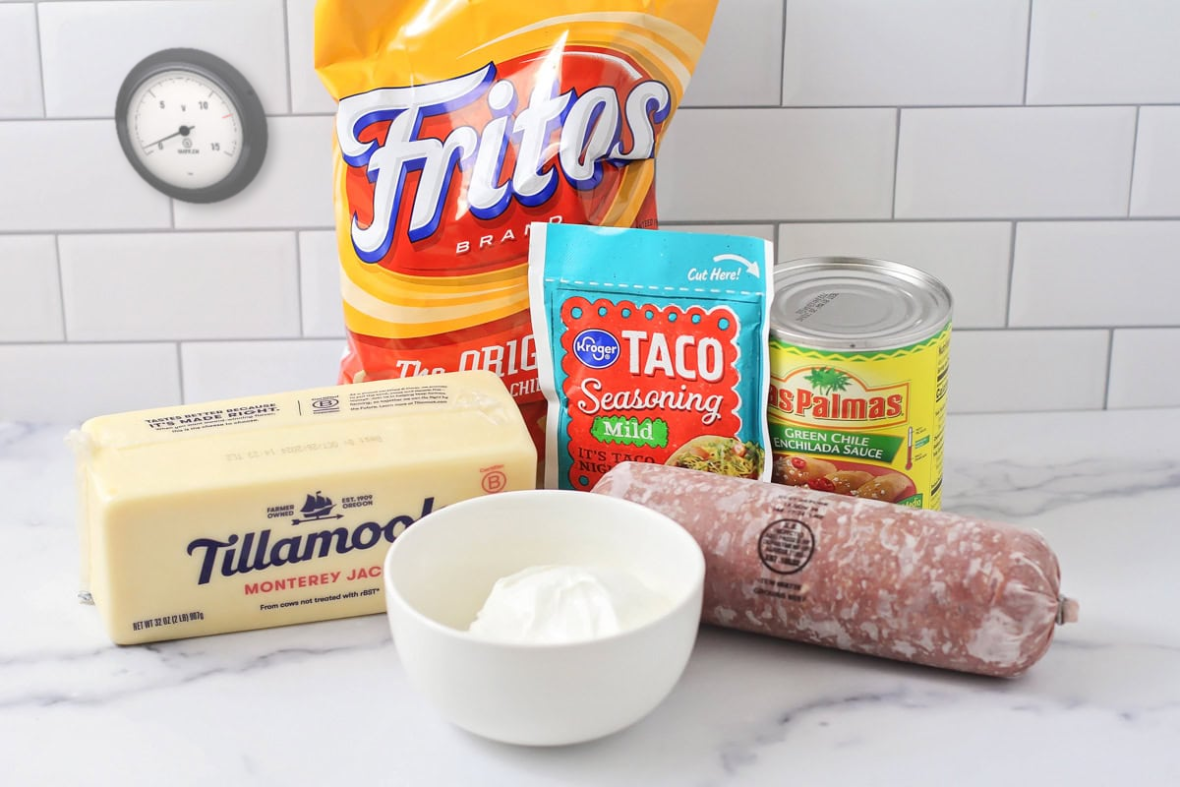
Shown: 0.5 V
